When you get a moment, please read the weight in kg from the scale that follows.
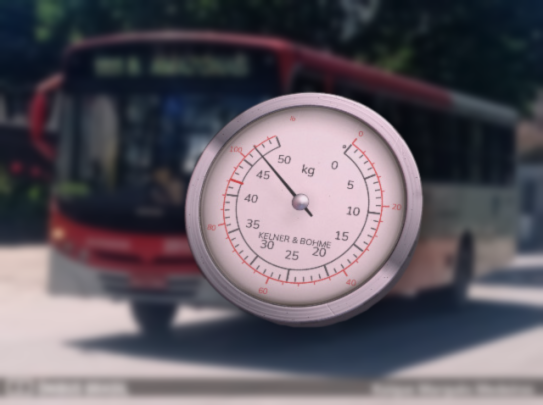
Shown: 47 kg
